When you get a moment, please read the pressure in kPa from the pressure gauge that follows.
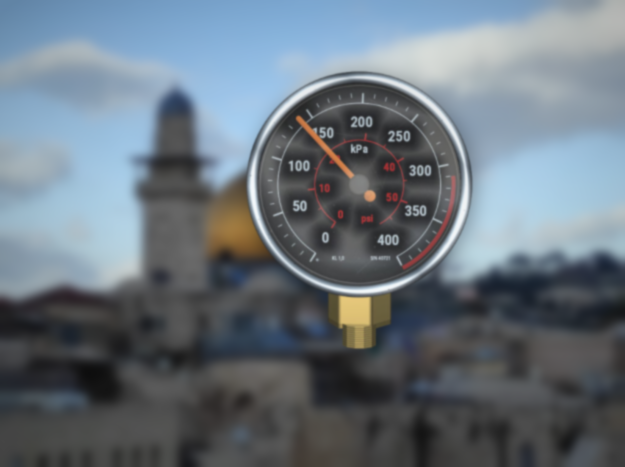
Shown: 140 kPa
